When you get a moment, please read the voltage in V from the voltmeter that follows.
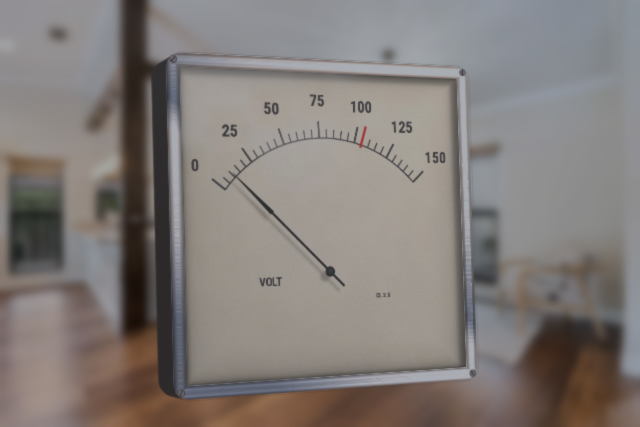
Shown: 10 V
